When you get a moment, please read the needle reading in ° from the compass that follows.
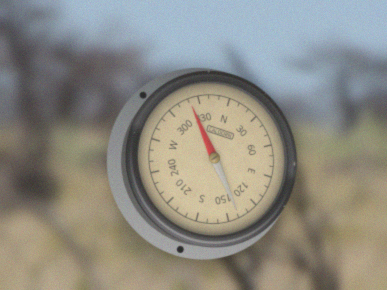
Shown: 320 °
